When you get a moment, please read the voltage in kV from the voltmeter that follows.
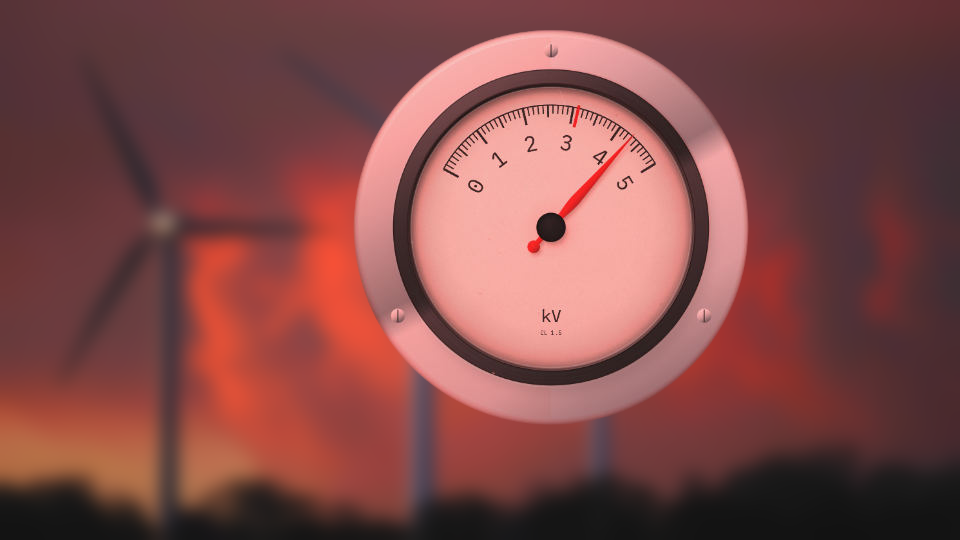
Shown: 4.3 kV
